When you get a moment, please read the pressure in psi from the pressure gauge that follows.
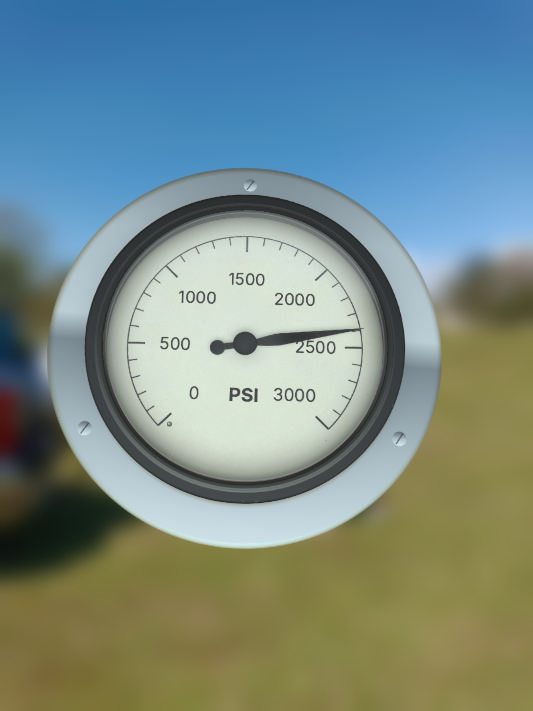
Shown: 2400 psi
